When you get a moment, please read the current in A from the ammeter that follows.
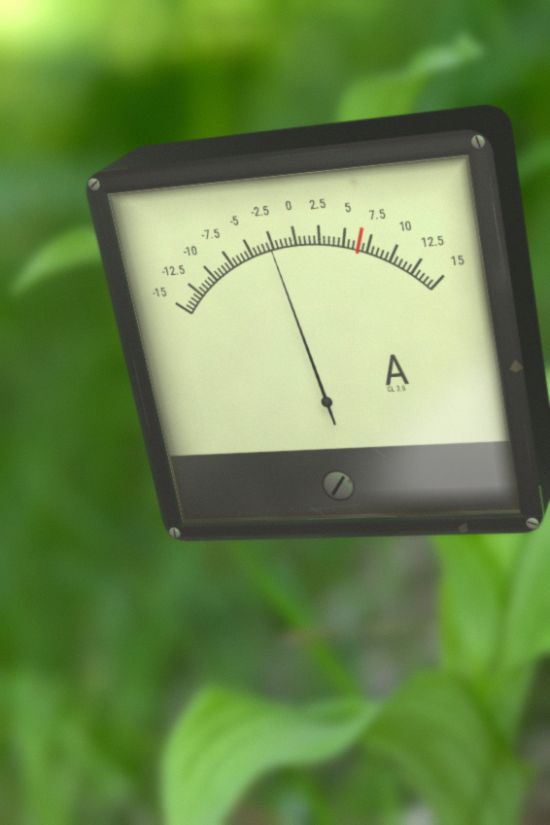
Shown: -2.5 A
